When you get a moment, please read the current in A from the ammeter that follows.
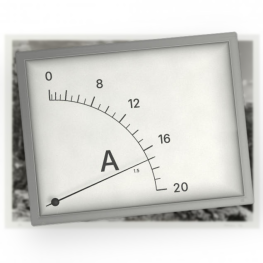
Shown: 17 A
